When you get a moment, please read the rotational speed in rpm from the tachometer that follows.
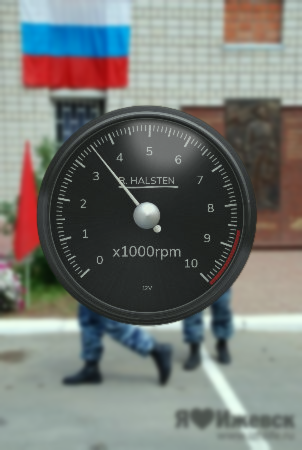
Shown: 3500 rpm
